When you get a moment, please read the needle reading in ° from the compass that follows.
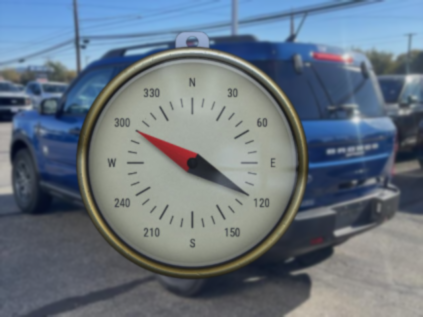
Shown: 300 °
